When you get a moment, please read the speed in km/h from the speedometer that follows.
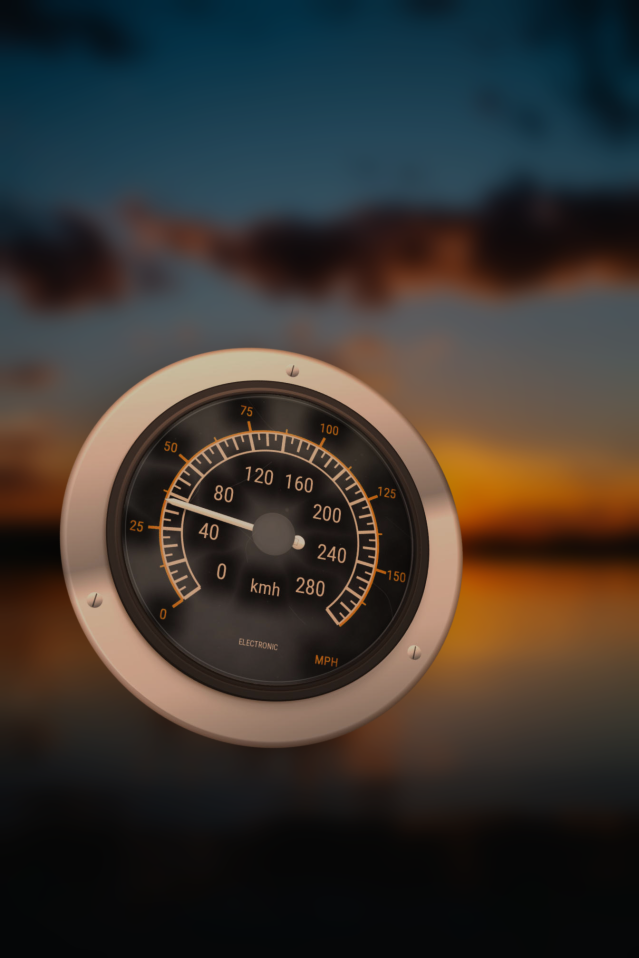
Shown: 55 km/h
